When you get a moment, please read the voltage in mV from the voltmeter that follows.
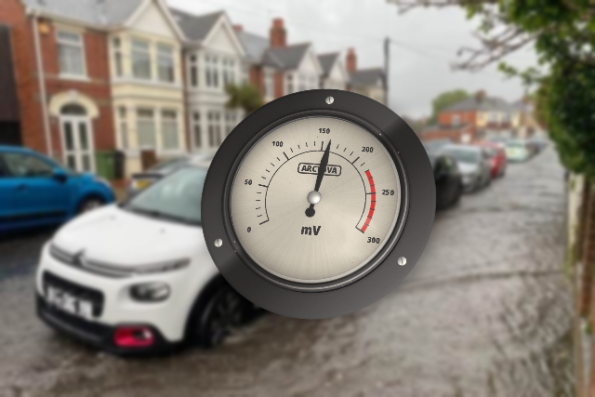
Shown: 160 mV
